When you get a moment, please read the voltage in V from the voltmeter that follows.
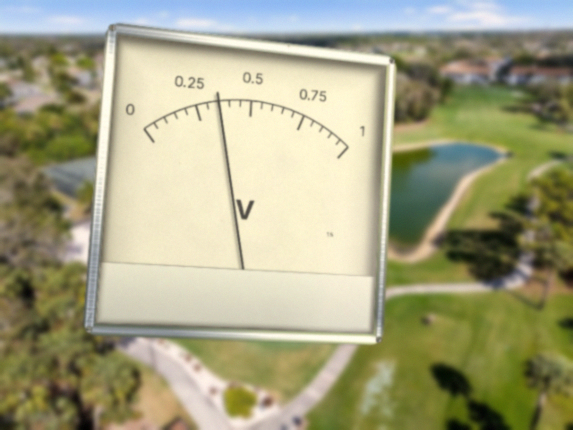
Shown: 0.35 V
